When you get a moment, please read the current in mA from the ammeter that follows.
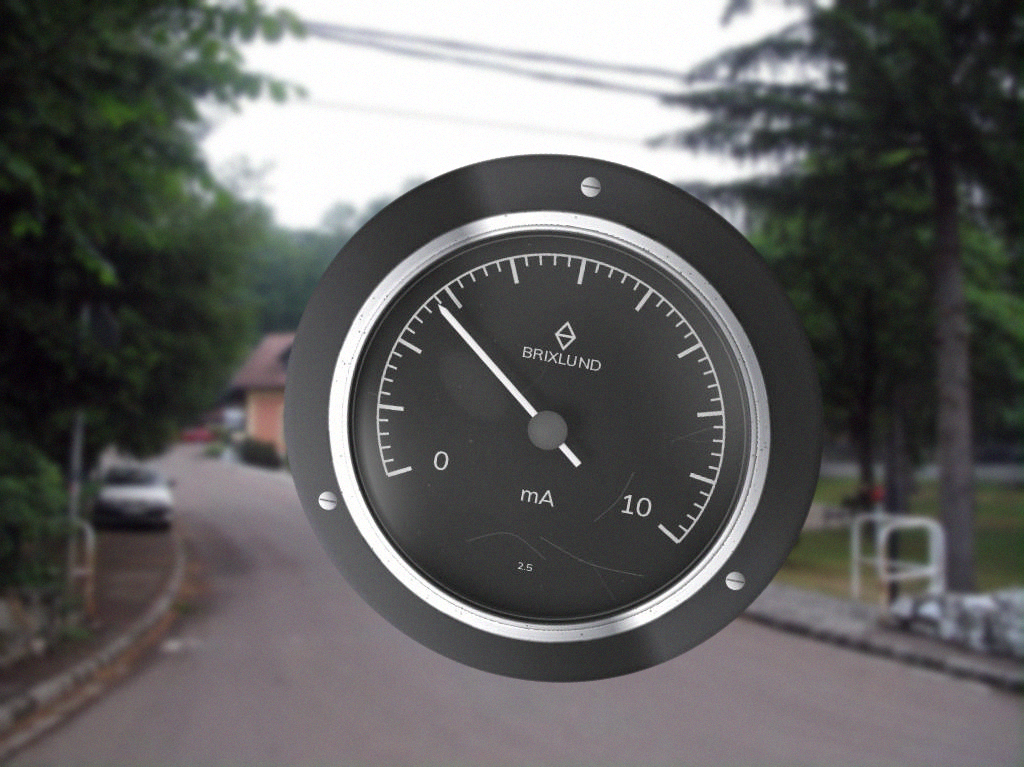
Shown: 2.8 mA
